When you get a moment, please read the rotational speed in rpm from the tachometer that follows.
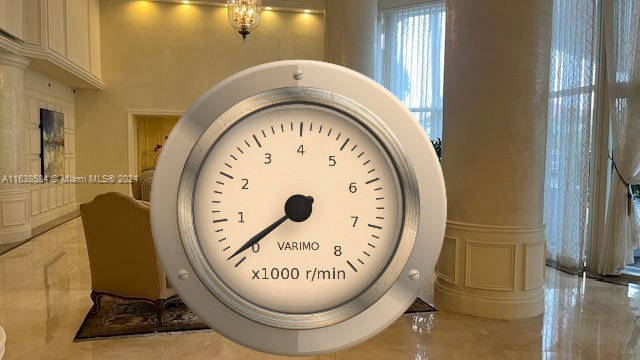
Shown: 200 rpm
